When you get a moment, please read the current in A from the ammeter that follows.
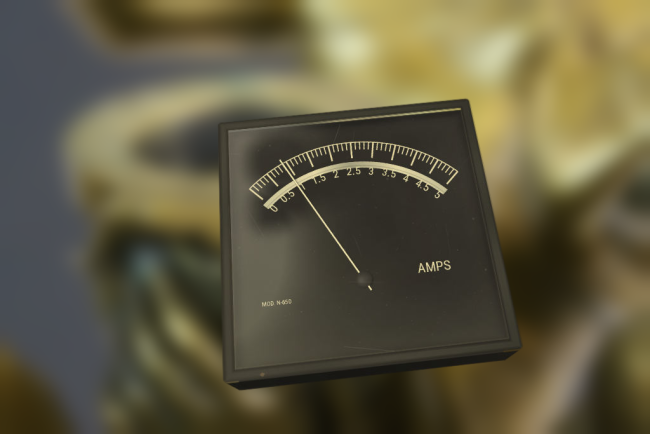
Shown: 0.9 A
